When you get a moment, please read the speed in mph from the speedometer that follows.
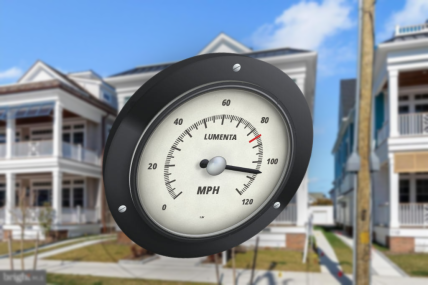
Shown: 105 mph
